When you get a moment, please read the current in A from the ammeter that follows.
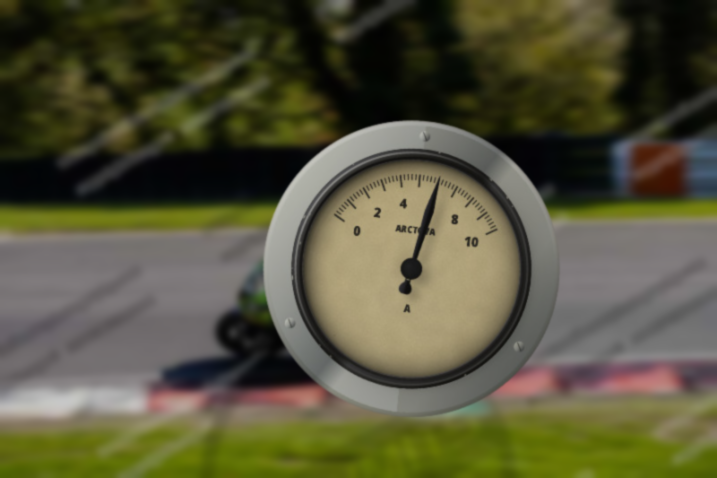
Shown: 6 A
